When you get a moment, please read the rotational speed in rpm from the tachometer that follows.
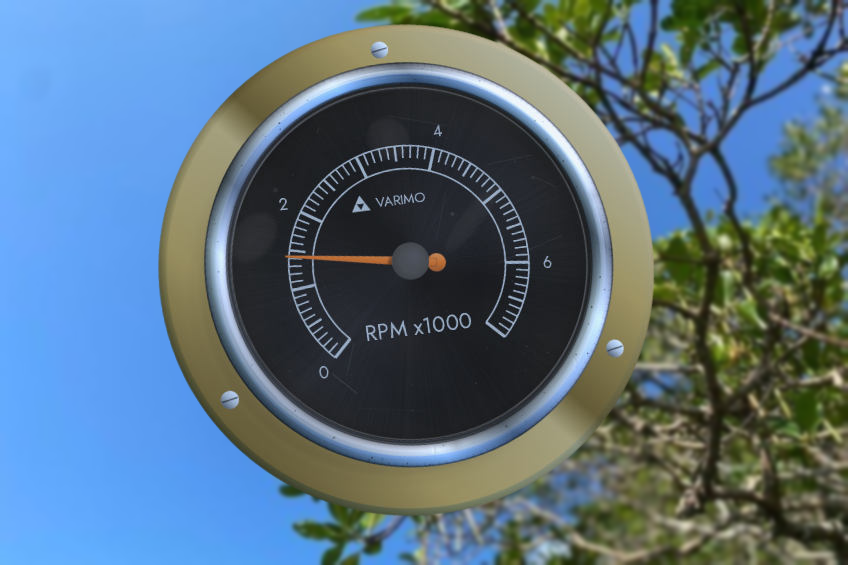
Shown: 1400 rpm
